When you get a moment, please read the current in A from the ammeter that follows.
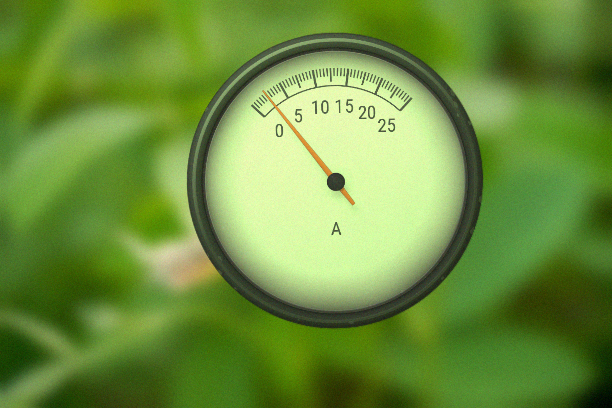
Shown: 2.5 A
